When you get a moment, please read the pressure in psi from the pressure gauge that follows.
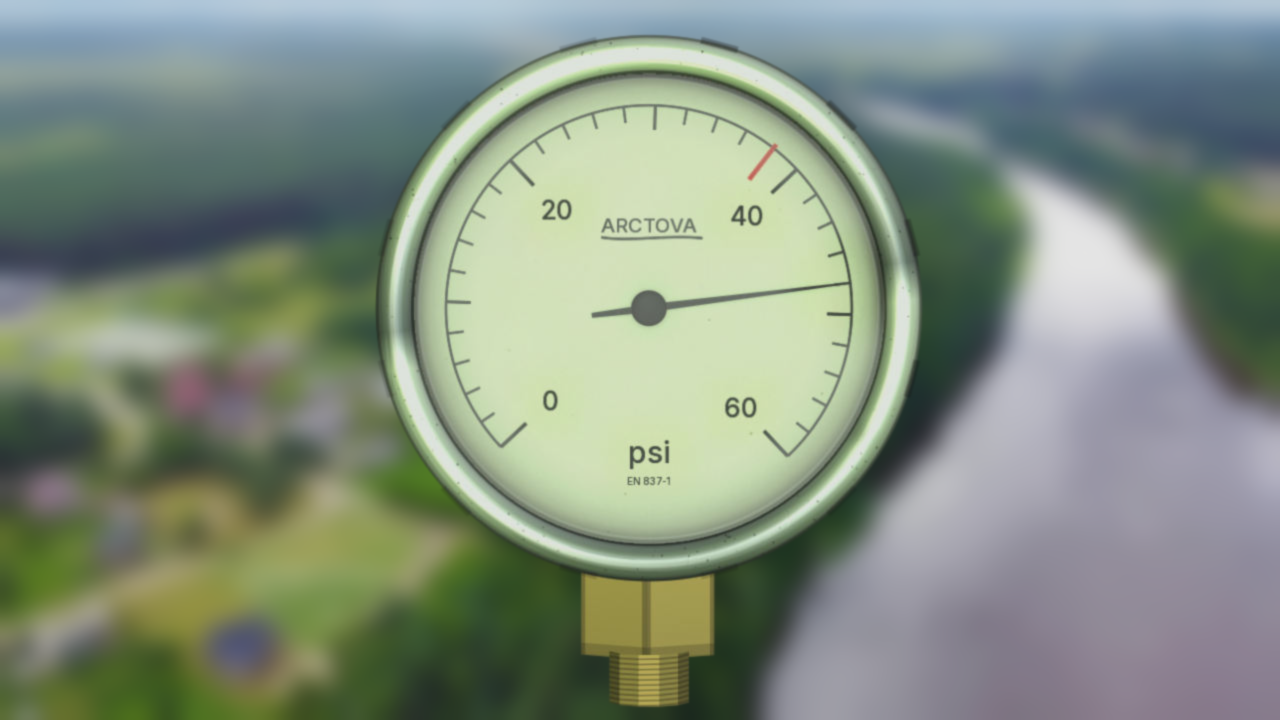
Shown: 48 psi
